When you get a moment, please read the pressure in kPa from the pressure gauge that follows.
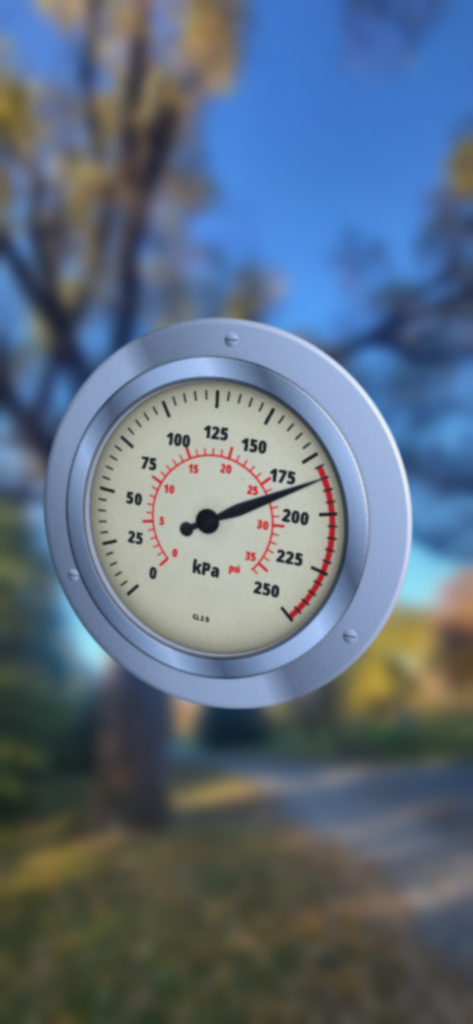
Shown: 185 kPa
